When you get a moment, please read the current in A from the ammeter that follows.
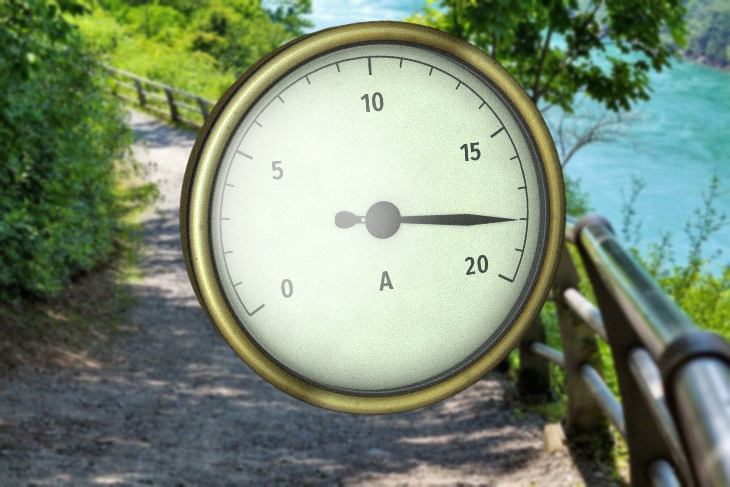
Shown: 18 A
